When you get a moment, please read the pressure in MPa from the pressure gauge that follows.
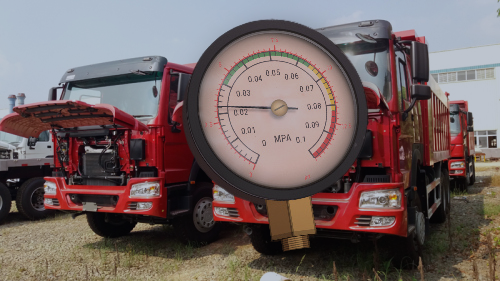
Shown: 0.022 MPa
